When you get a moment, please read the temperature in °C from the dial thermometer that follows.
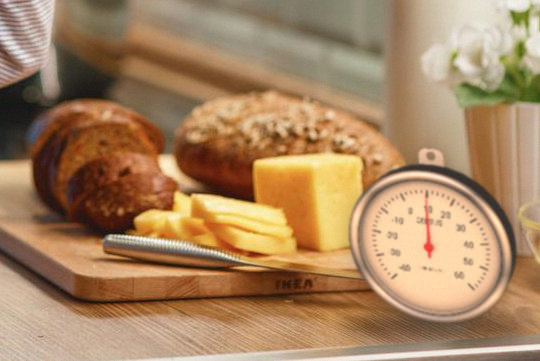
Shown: 10 °C
